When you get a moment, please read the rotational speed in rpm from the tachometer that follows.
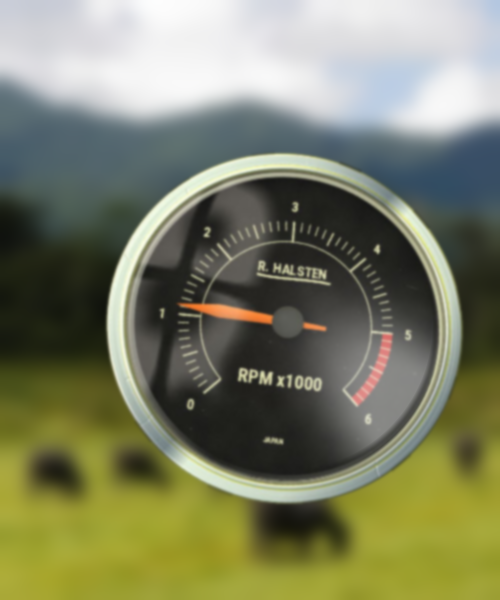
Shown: 1100 rpm
